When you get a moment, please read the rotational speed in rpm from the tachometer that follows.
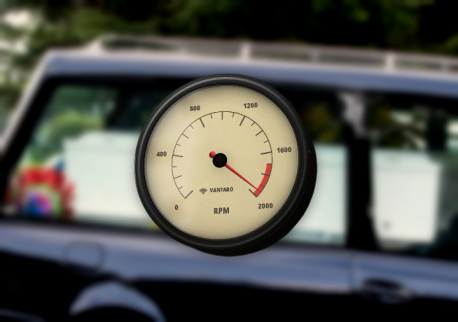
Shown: 1950 rpm
